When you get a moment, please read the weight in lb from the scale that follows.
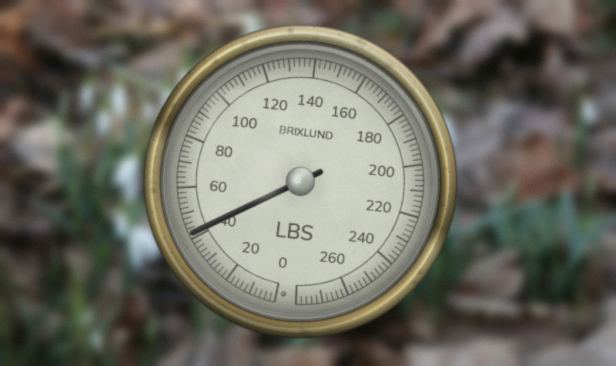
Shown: 42 lb
